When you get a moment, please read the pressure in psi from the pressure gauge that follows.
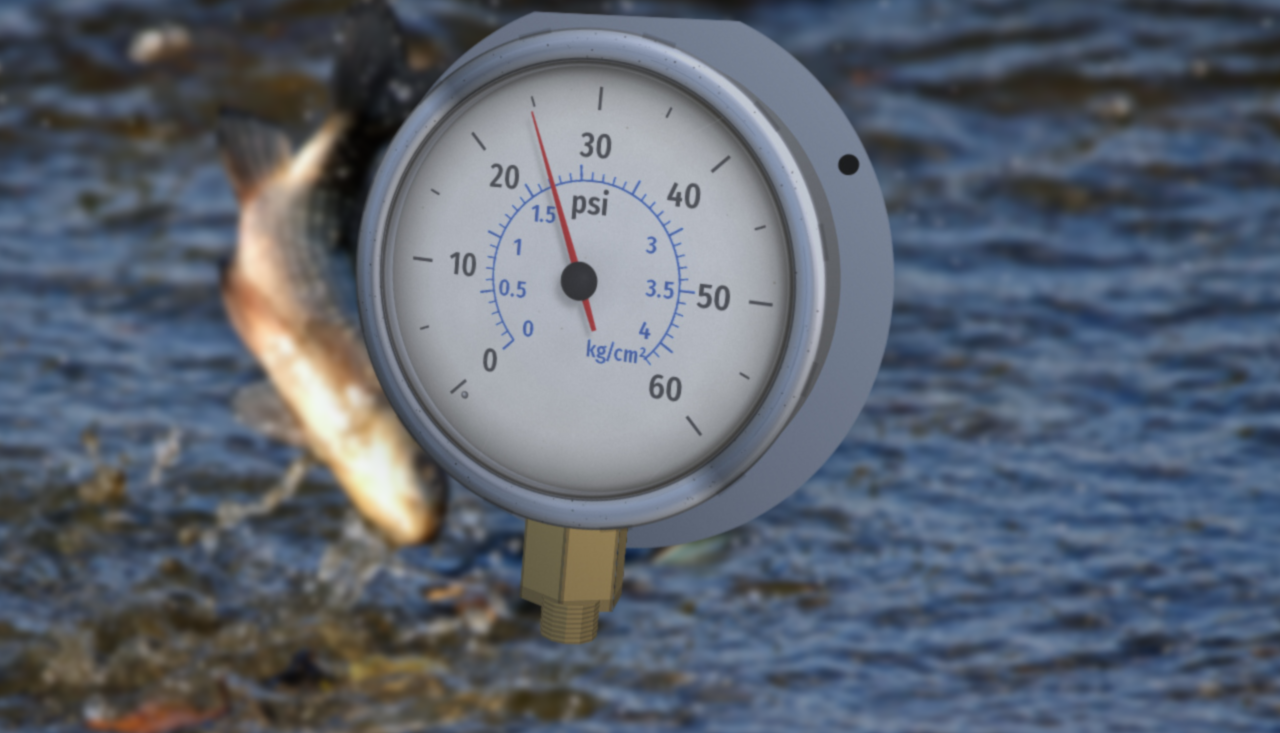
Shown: 25 psi
